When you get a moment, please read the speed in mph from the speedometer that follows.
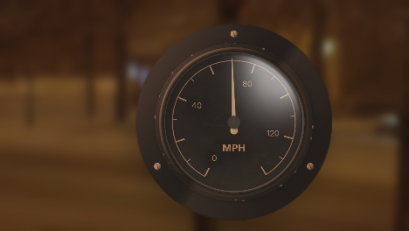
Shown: 70 mph
